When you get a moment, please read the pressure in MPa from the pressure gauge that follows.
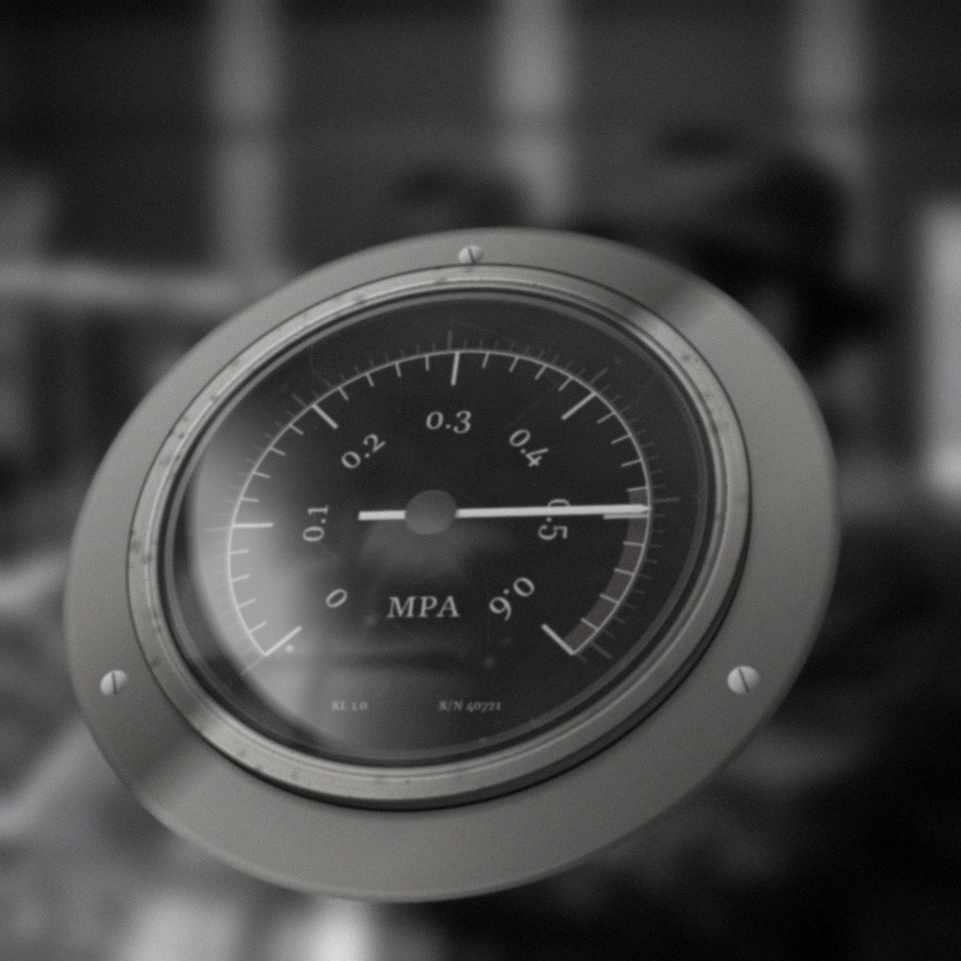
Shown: 0.5 MPa
